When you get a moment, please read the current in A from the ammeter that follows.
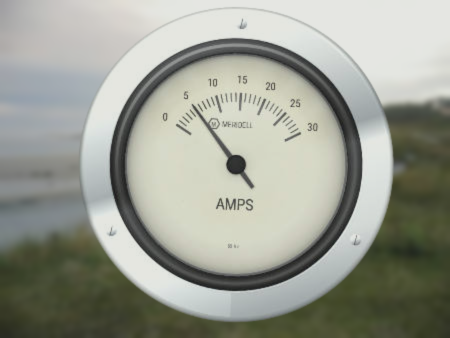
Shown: 5 A
